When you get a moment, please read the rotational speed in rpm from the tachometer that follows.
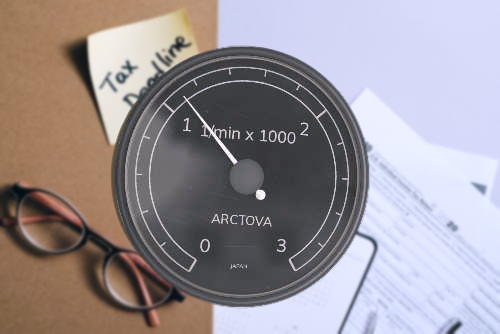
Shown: 1100 rpm
